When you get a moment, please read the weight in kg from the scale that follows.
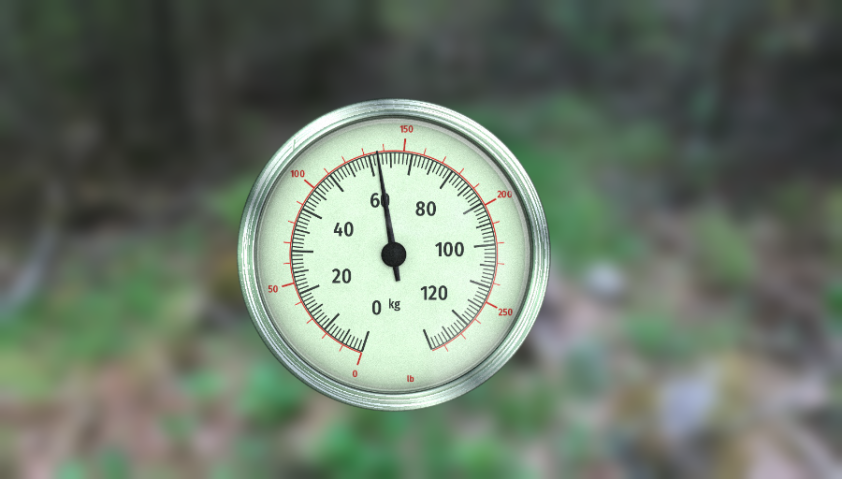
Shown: 62 kg
